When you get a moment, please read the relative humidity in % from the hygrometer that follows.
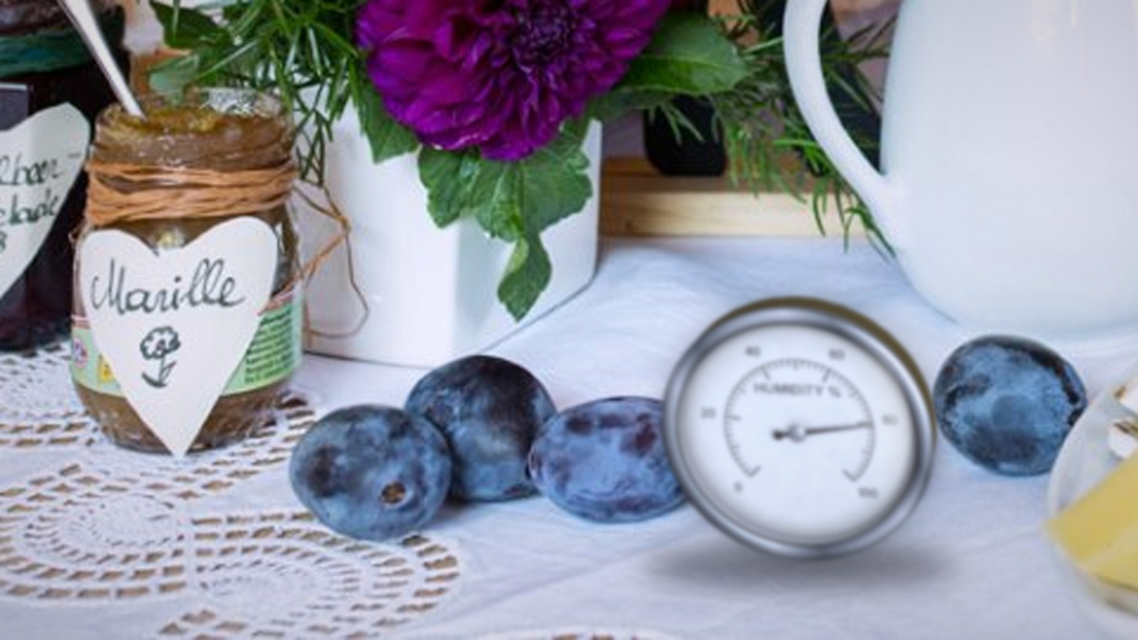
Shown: 80 %
